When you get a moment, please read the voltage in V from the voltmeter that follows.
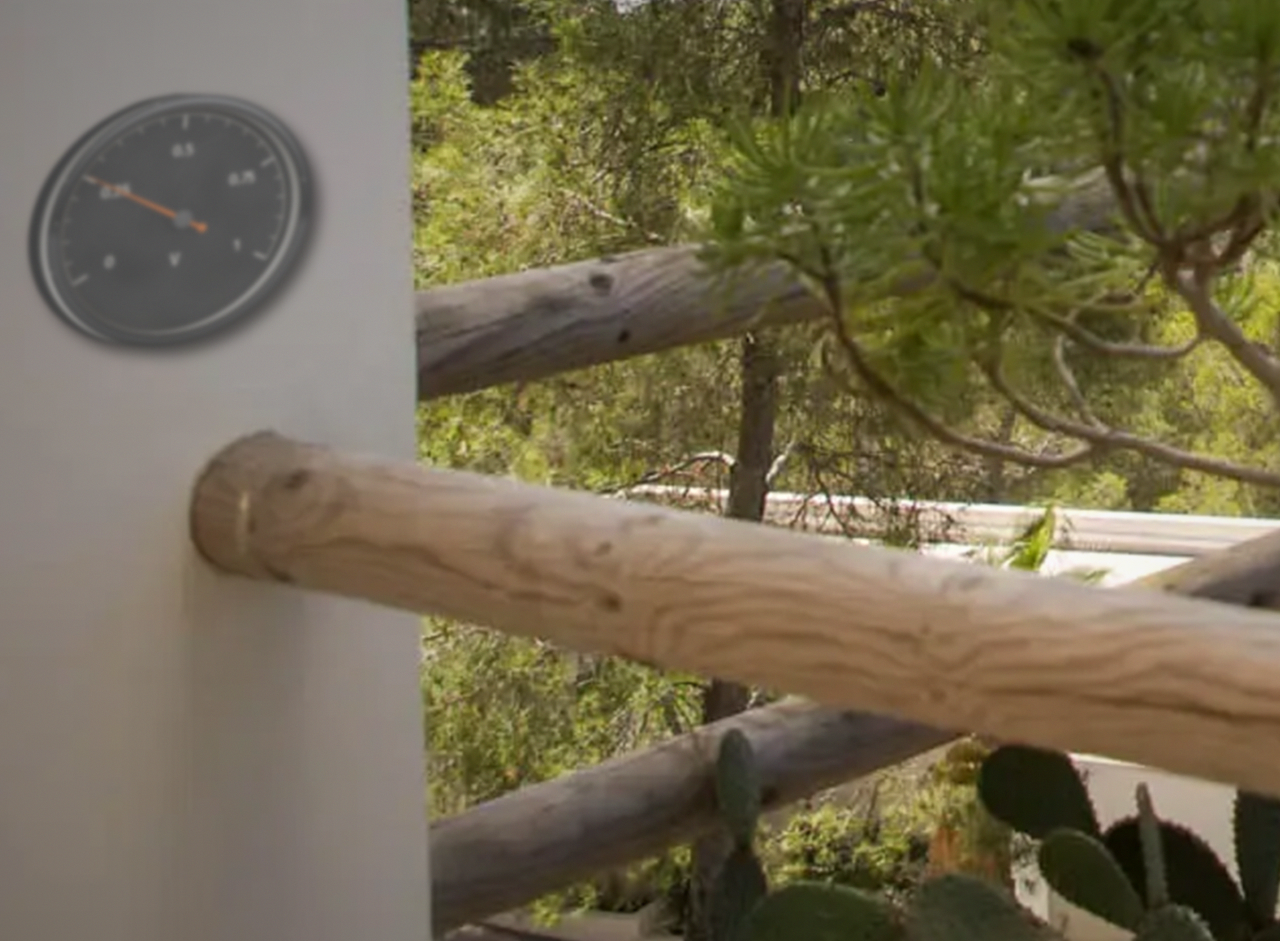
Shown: 0.25 V
